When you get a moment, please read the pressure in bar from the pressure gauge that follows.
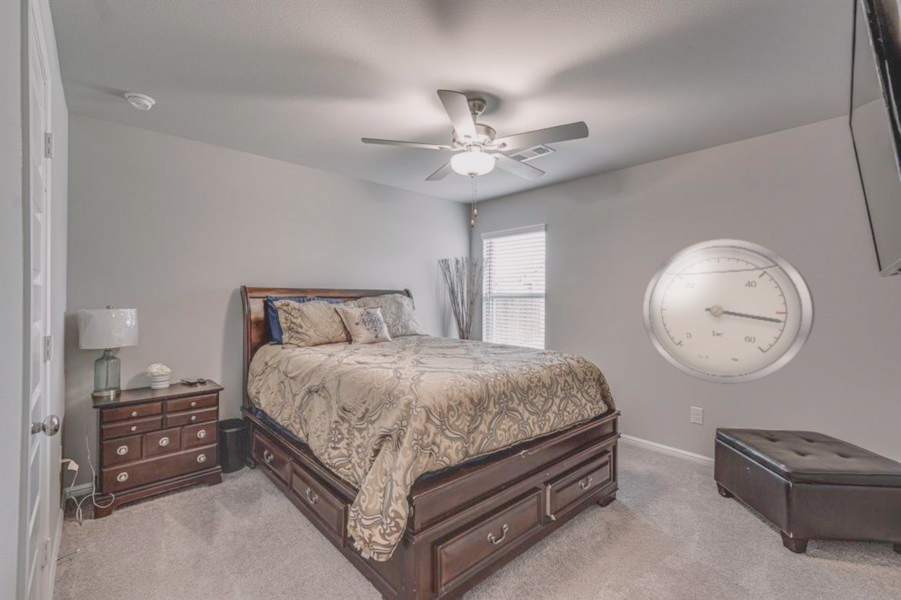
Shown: 52 bar
